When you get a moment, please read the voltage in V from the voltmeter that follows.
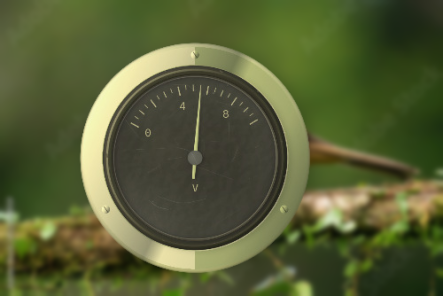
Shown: 5.5 V
